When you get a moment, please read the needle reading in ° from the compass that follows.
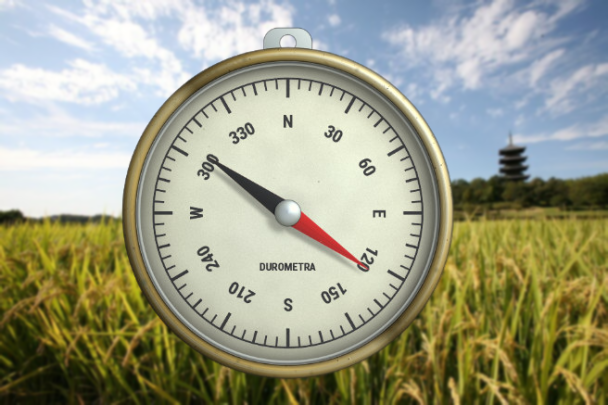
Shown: 125 °
